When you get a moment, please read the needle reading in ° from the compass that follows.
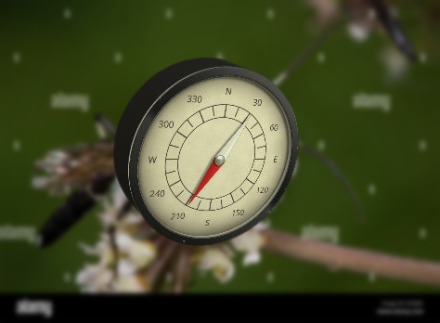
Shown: 210 °
